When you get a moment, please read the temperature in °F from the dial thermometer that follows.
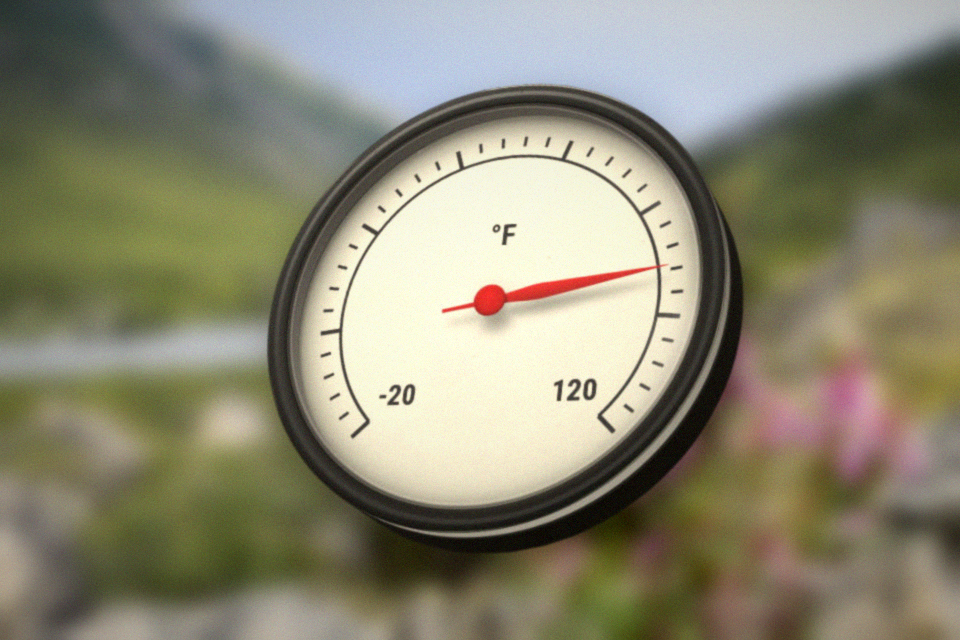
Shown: 92 °F
